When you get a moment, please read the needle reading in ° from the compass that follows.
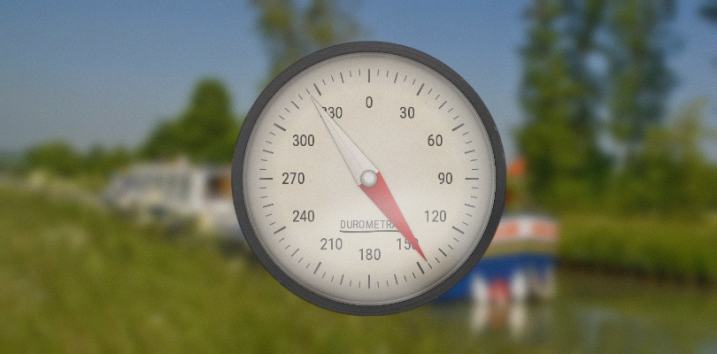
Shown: 145 °
